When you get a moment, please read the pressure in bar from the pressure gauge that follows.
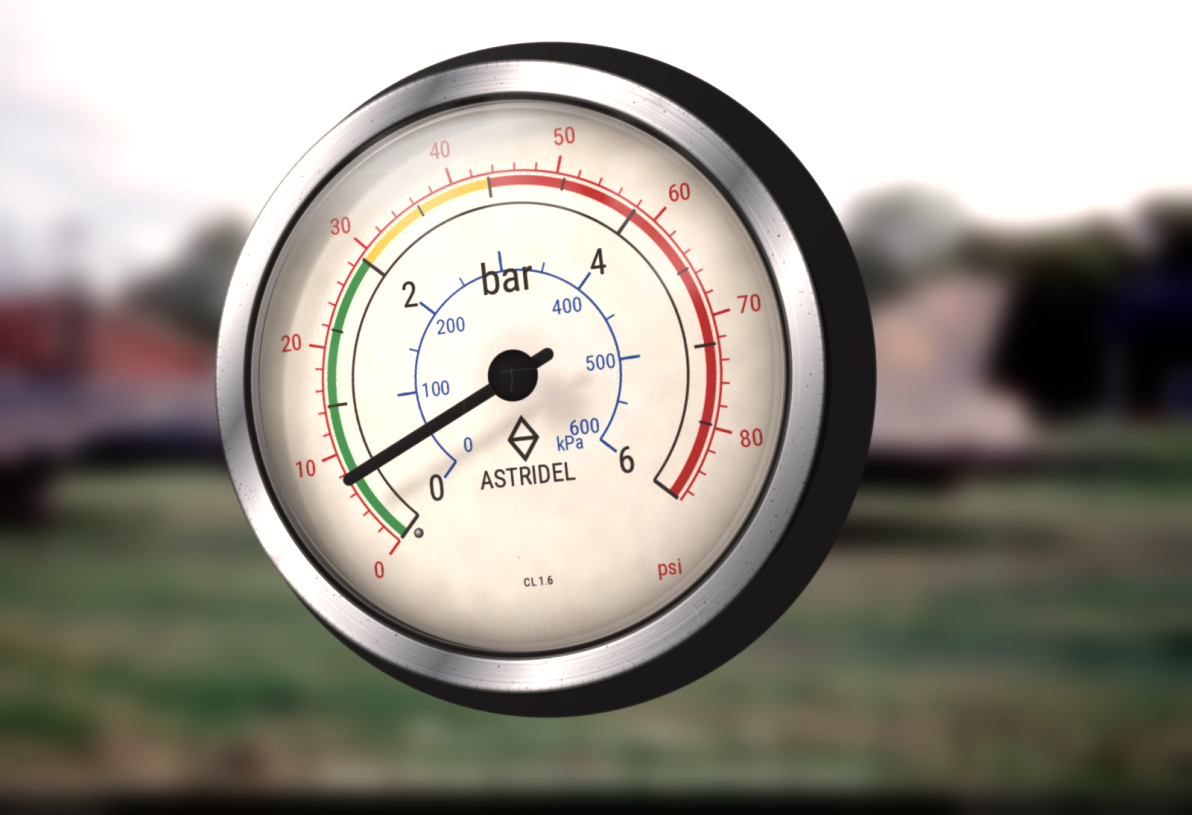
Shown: 0.5 bar
